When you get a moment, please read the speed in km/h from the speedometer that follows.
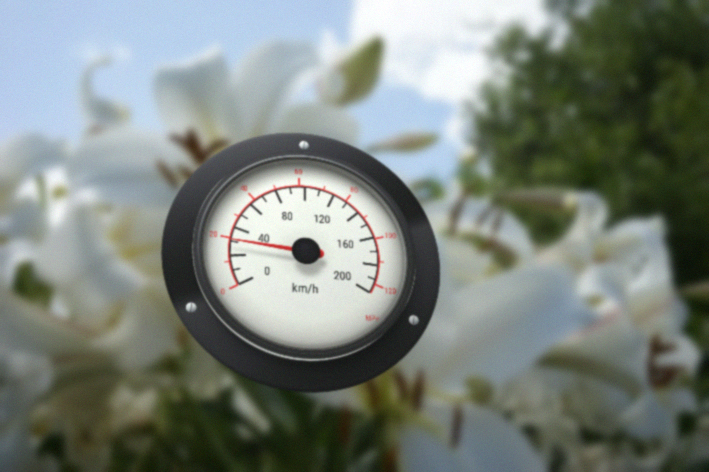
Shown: 30 km/h
